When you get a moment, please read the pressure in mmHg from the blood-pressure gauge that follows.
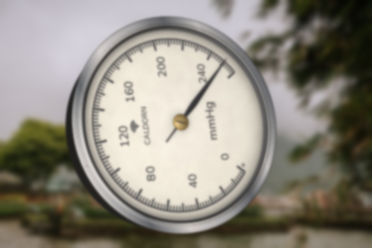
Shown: 250 mmHg
